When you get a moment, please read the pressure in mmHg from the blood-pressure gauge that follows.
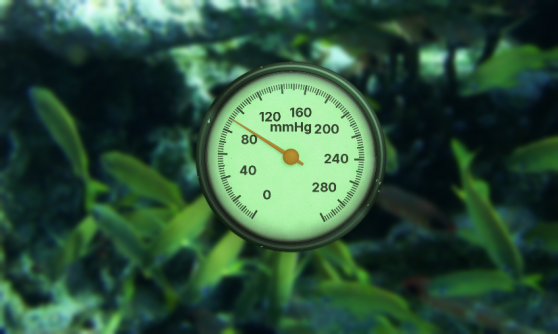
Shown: 90 mmHg
